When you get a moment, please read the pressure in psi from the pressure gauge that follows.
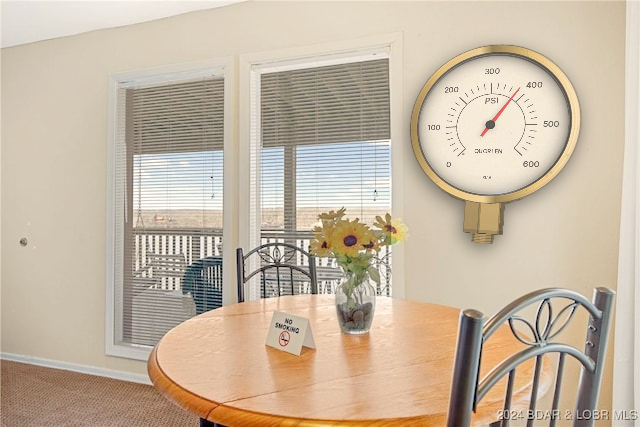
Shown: 380 psi
